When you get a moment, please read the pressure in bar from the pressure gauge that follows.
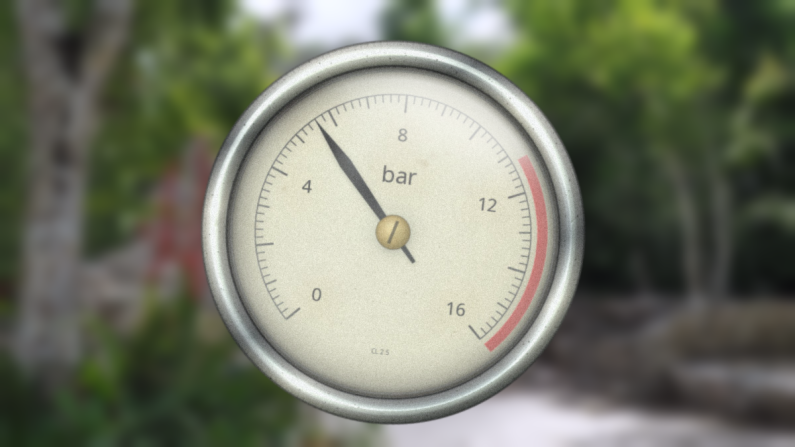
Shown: 5.6 bar
